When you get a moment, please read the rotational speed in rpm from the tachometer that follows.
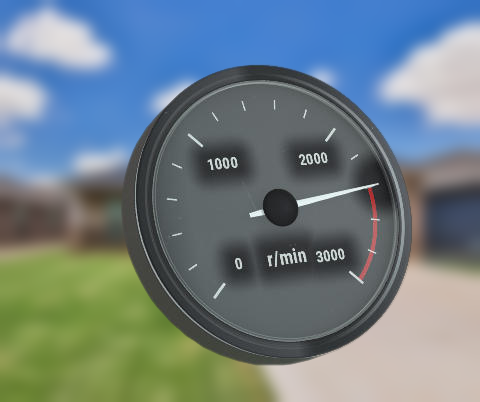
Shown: 2400 rpm
